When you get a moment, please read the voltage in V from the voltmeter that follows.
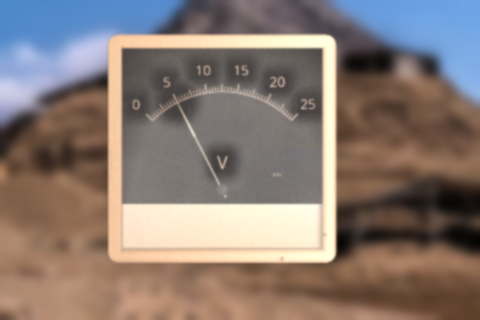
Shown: 5 V
